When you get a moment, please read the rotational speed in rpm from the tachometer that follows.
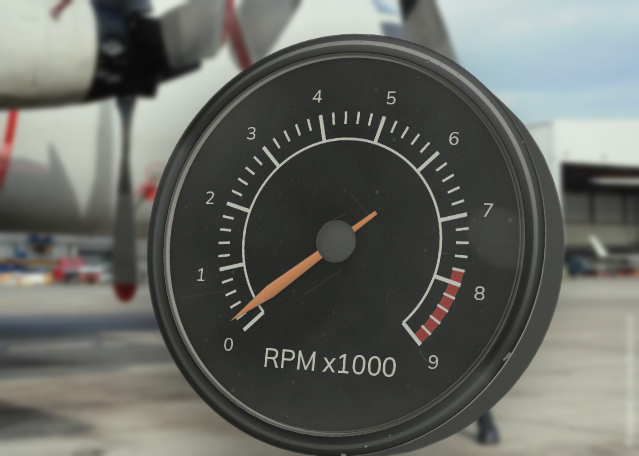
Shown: 200 rpm
